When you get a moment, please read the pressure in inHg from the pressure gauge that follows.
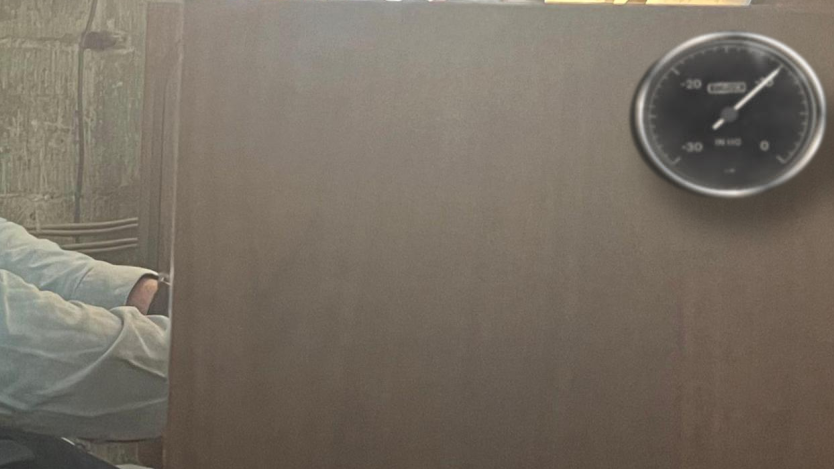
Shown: -10 inHg
